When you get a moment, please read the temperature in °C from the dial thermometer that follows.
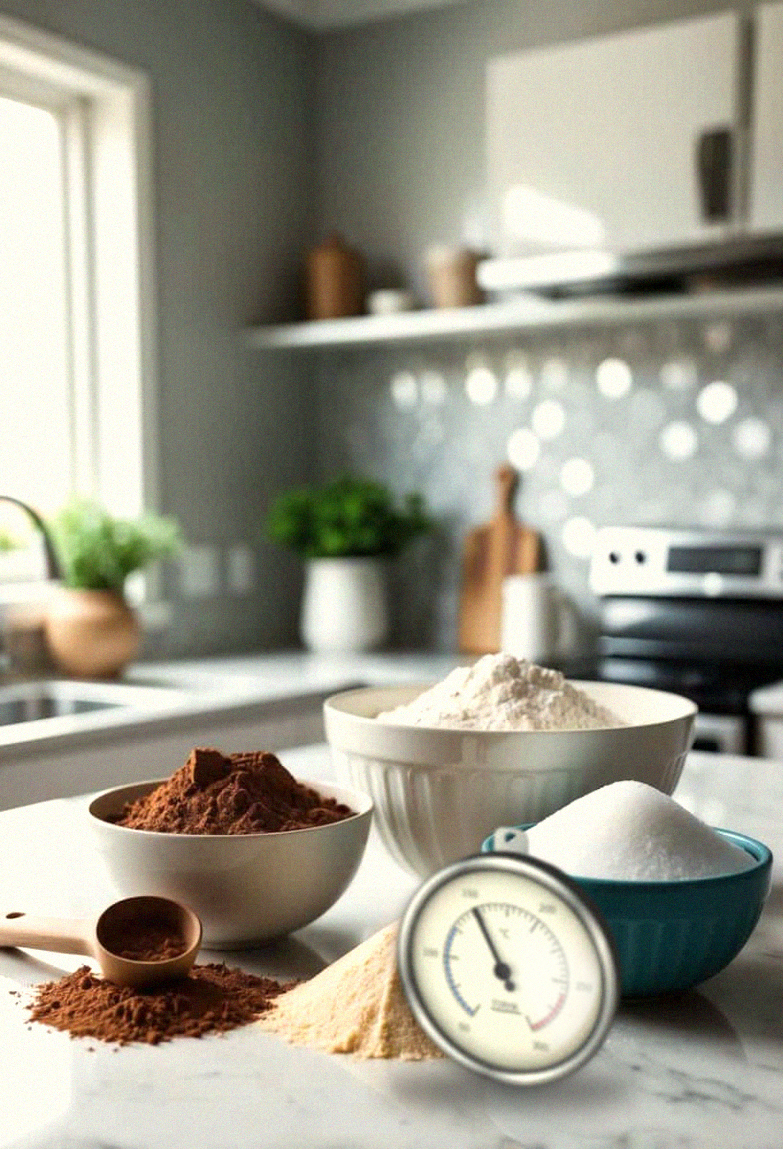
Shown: 150 °C
